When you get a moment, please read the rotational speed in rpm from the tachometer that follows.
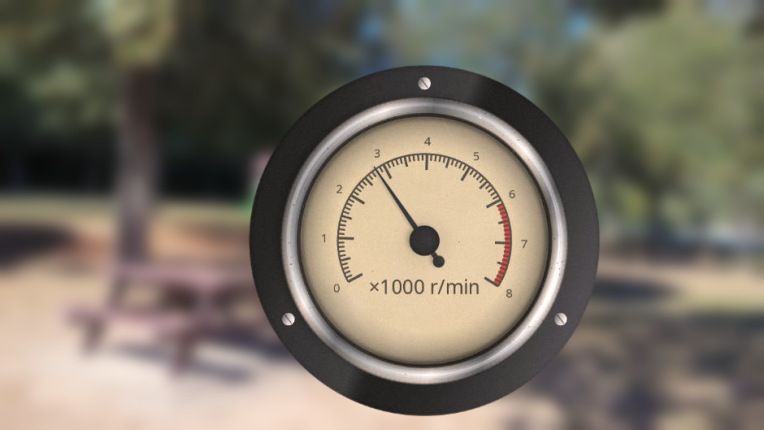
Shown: 2800 rpm
